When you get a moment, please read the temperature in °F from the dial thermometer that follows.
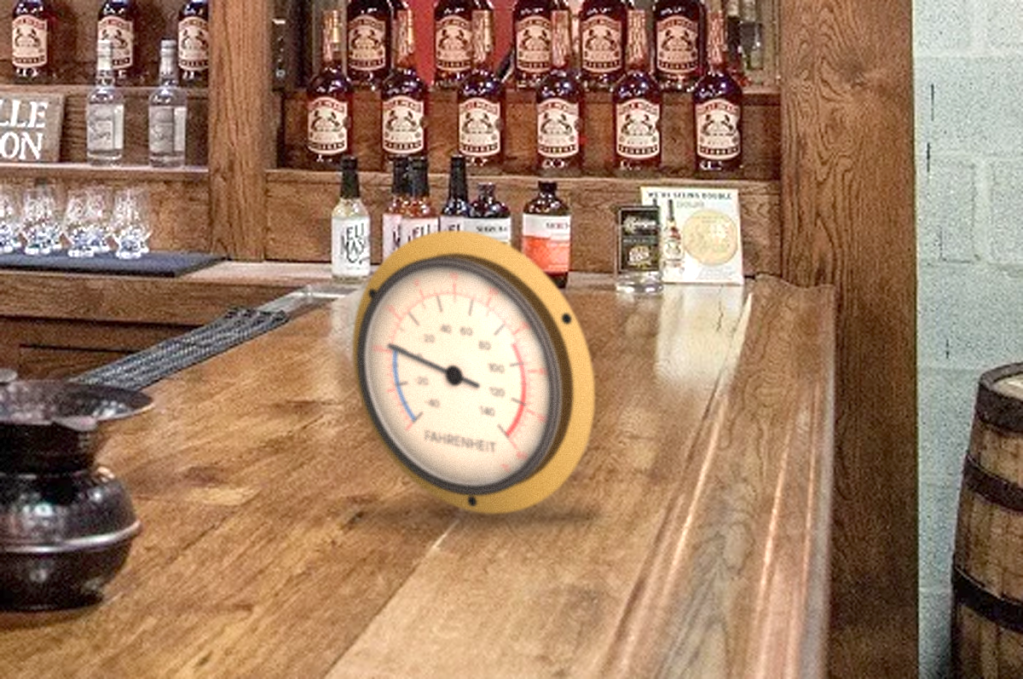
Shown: 0 °F
